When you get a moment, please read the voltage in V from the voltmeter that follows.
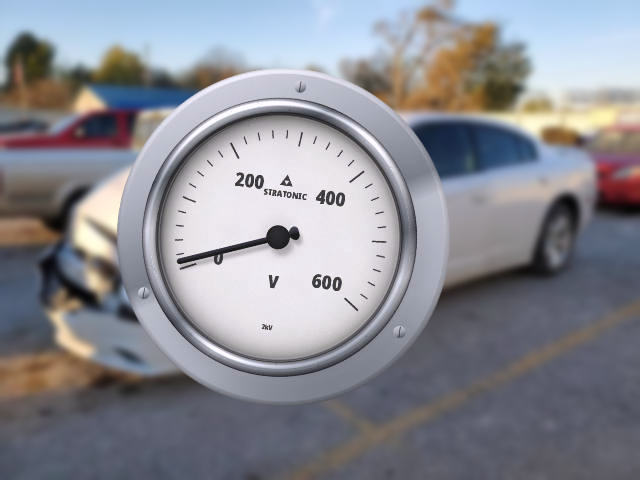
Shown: 10 V
